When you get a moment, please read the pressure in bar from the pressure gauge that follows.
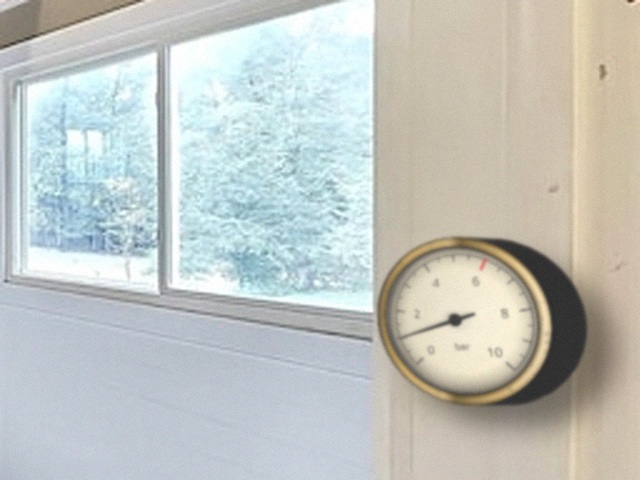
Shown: 1 bar
